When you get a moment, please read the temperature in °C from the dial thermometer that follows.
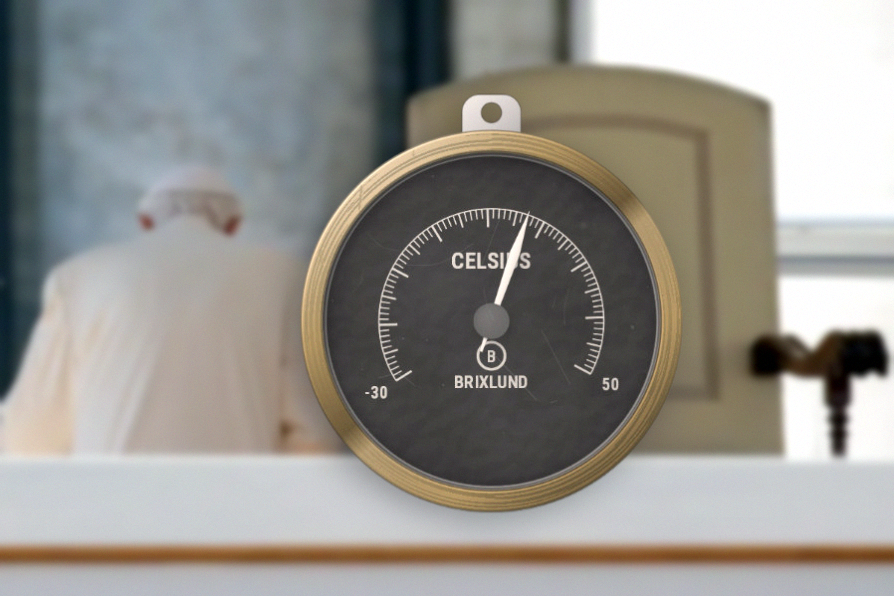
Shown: 17 °C
